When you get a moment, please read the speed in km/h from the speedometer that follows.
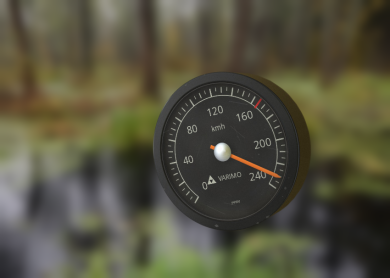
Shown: 230 km/h
